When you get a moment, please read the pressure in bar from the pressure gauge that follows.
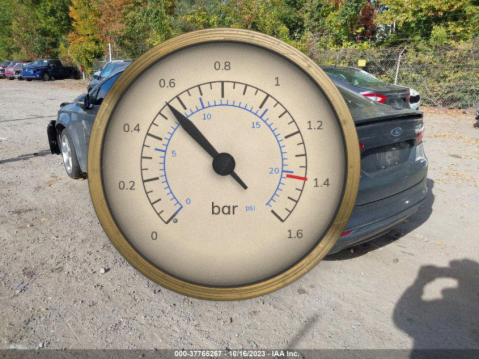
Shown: 0.55 bar
